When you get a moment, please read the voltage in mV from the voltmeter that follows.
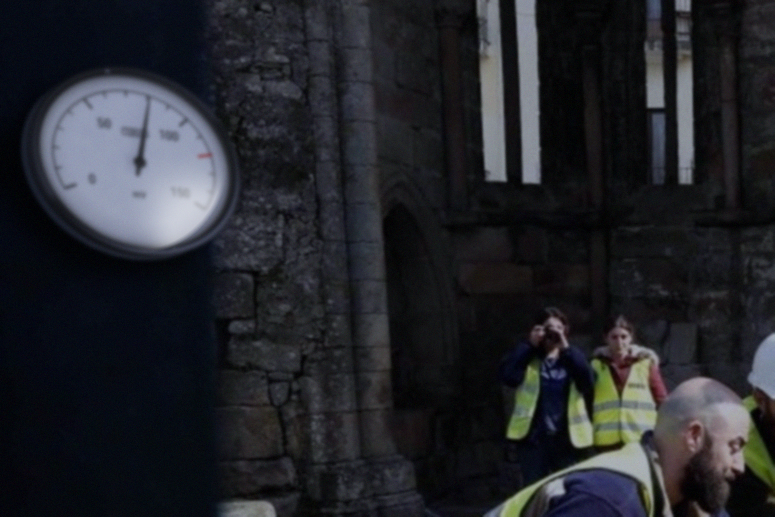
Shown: 80 mV
